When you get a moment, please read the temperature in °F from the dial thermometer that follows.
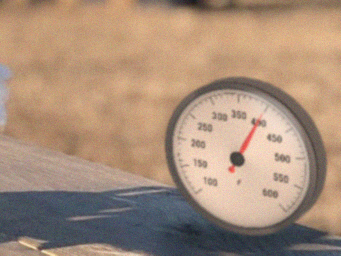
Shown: 400 °F
